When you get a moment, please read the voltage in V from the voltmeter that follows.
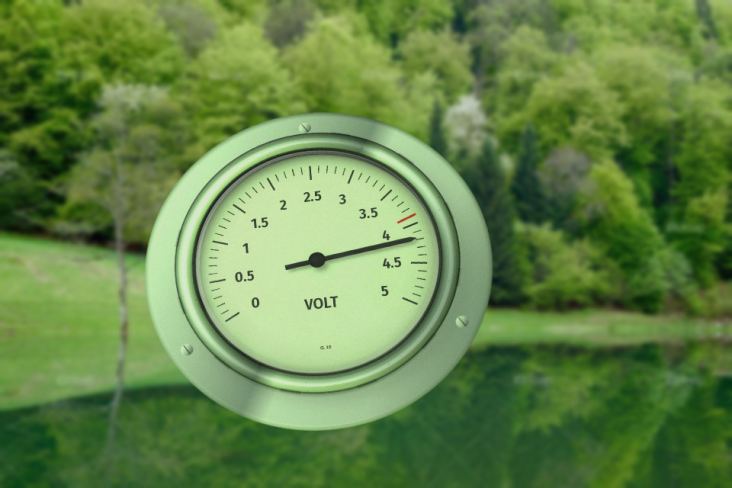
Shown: 4.2 V
